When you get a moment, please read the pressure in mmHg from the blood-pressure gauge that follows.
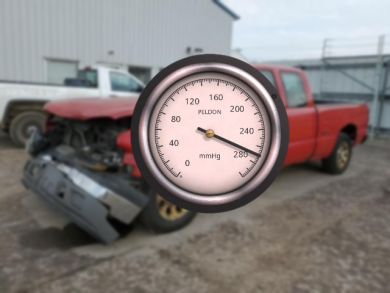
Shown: 270 mmHg
